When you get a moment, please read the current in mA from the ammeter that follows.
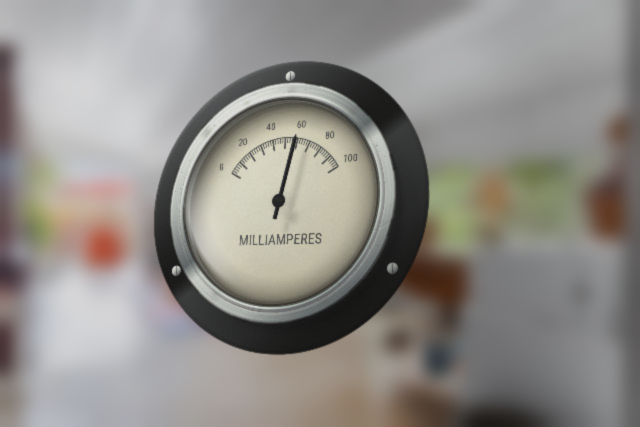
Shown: 60 mA
